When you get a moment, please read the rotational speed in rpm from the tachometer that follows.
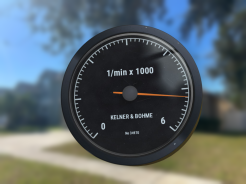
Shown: 5200 rpm
